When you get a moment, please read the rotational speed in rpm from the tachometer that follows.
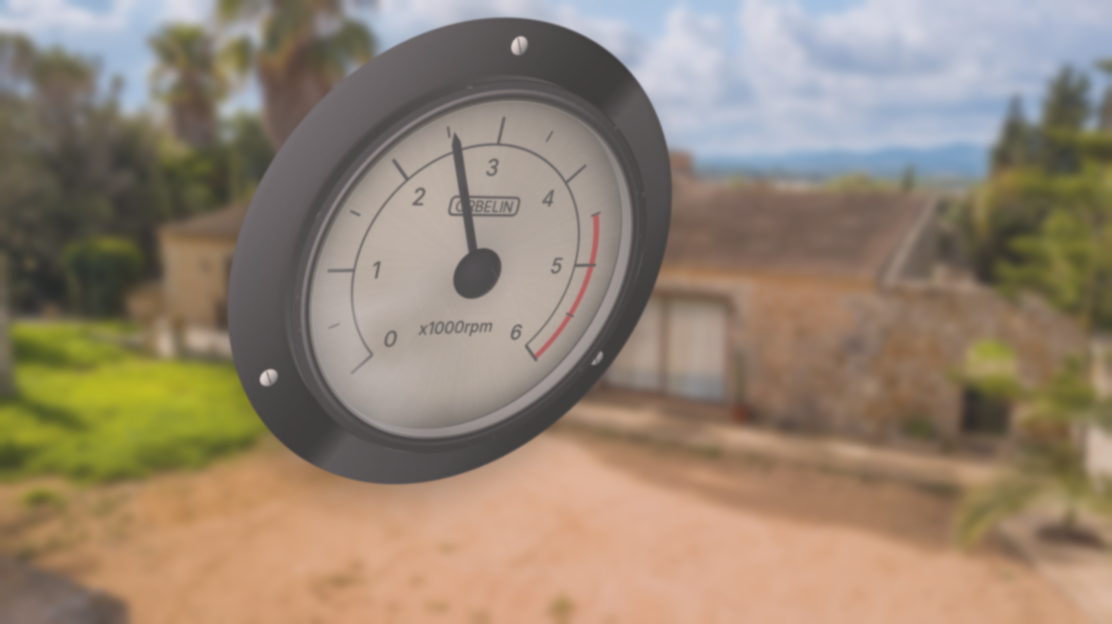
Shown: 2500 rpm
